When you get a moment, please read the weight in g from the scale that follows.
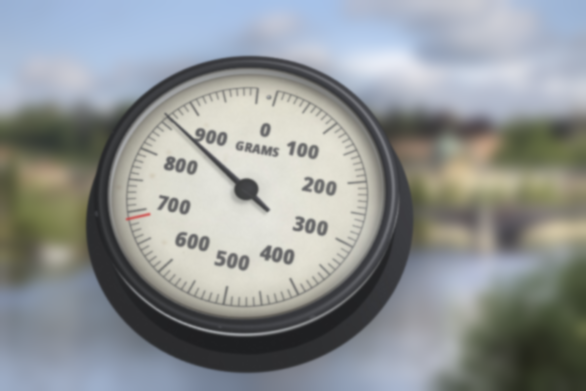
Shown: 860 g
